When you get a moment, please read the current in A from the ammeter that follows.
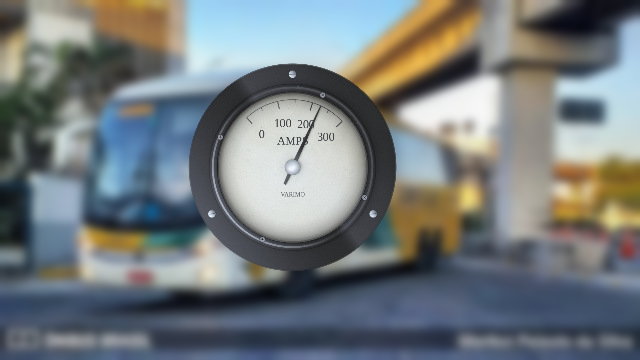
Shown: 225 A
